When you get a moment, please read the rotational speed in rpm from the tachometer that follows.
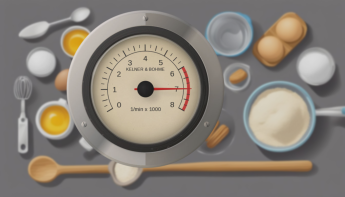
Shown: 7000 rpm
